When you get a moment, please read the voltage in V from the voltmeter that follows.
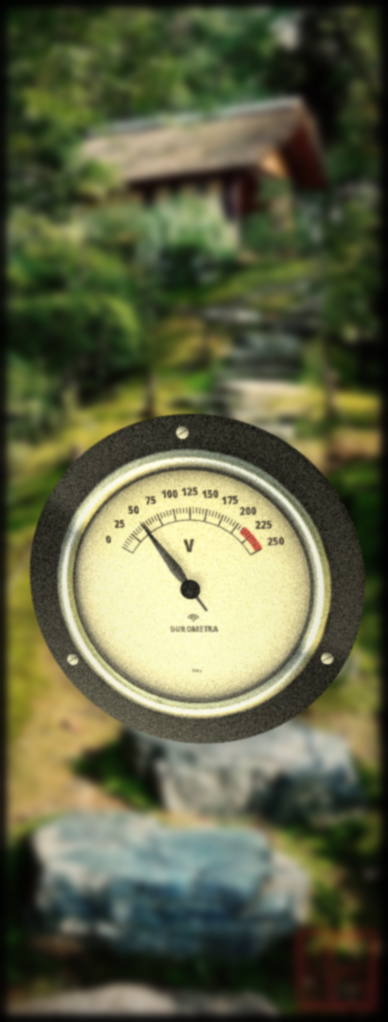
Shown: 50 V
